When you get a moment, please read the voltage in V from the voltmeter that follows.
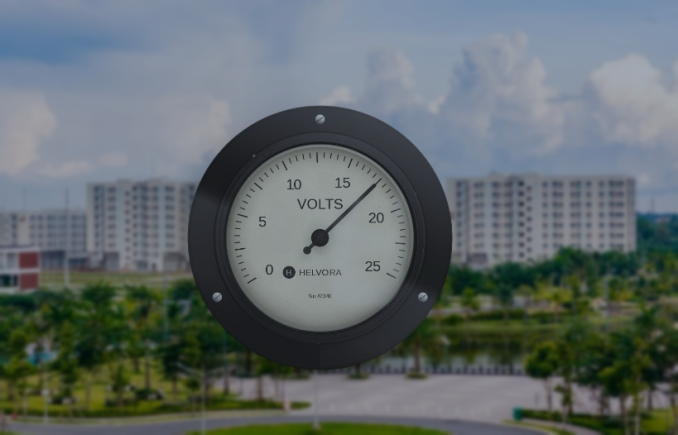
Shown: 17.5 V
